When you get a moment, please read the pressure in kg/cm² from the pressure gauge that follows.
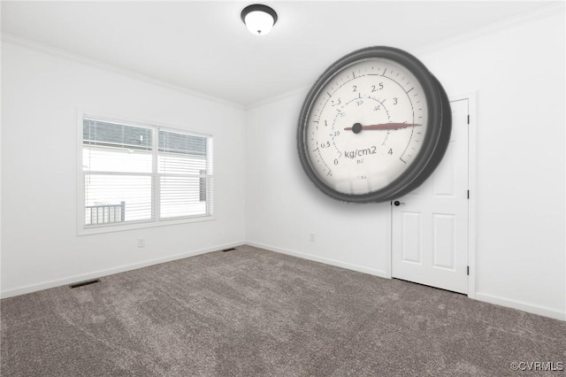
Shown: 3.5 kg/cm²
